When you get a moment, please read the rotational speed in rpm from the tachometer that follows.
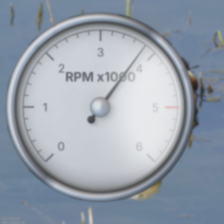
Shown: 3800 rpm
